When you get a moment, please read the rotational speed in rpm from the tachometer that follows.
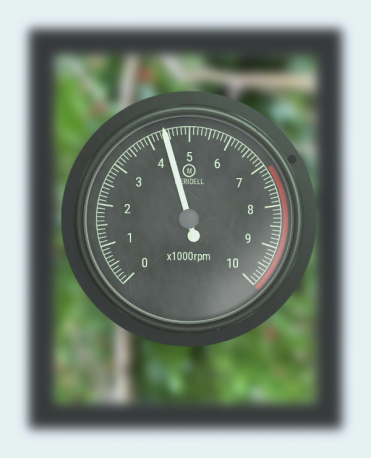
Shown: 4400 rpm
